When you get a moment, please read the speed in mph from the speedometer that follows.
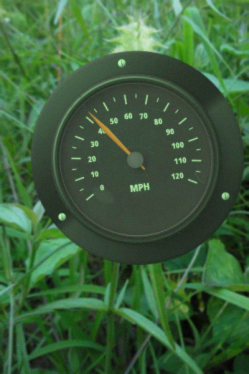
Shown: 42.5 mph
